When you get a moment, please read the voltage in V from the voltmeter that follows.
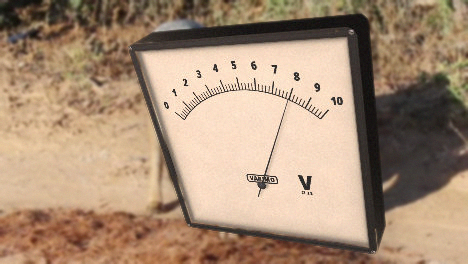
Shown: 8 V
